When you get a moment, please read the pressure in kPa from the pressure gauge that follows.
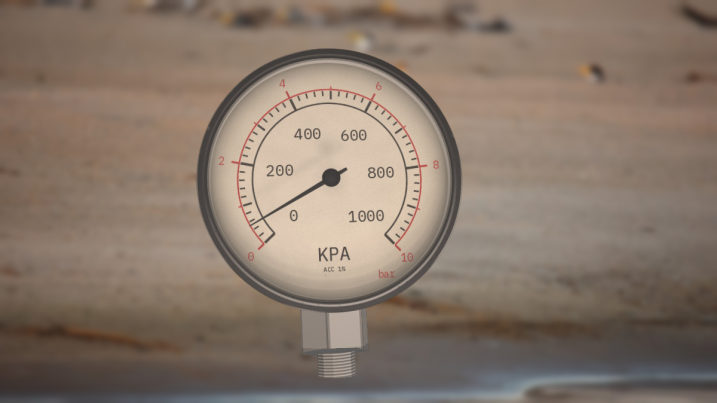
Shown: 50 kPa
